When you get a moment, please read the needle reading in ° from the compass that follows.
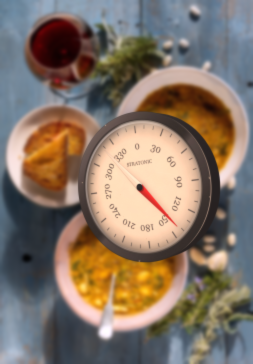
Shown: 140 °
